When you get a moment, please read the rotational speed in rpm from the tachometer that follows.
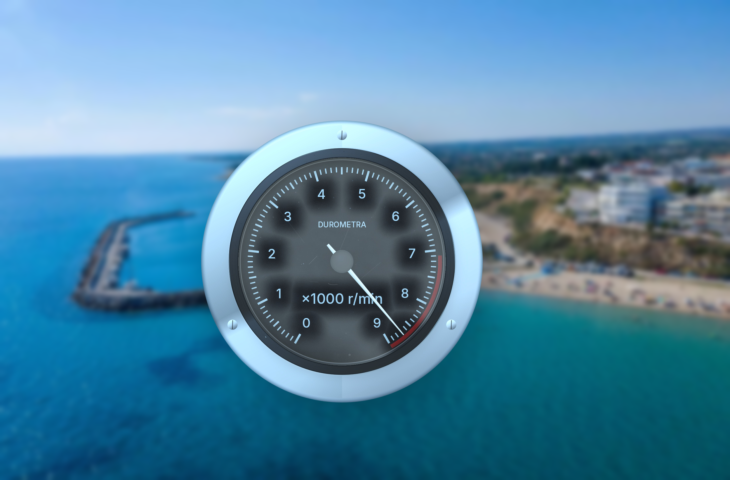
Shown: 8700 rpm
